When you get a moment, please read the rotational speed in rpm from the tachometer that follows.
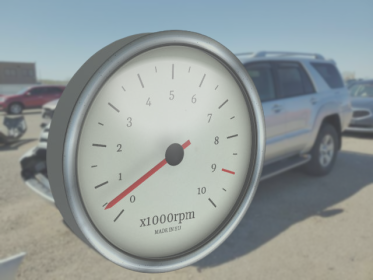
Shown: 500 rpm
